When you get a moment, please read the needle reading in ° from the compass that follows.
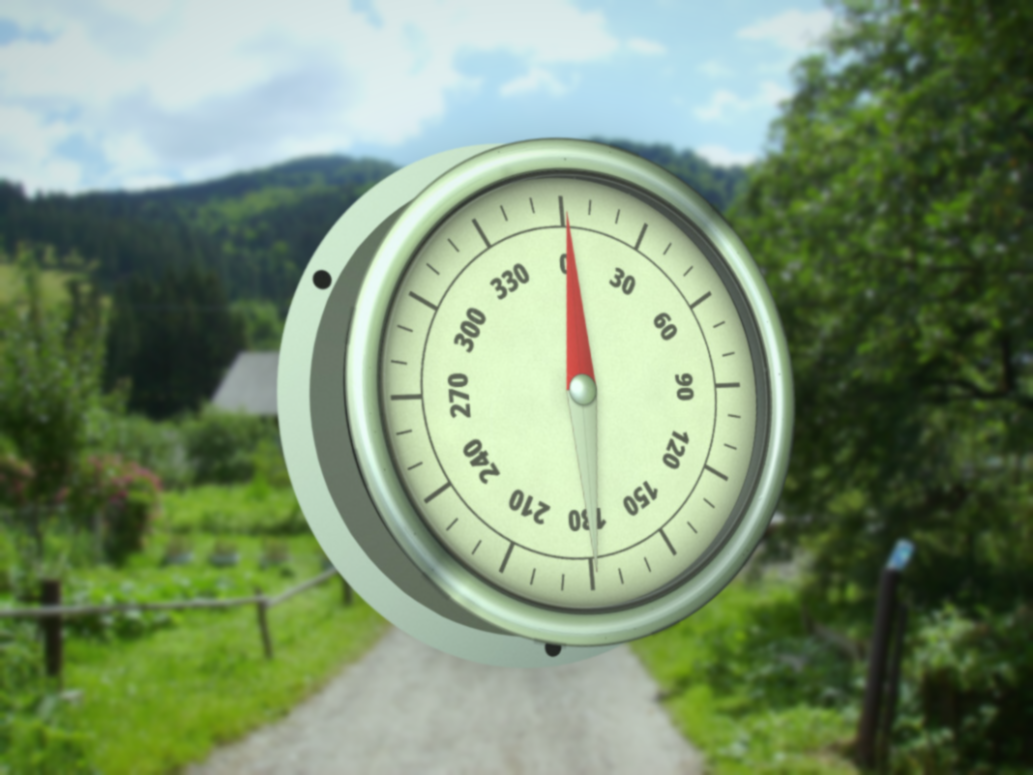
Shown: 0 °
